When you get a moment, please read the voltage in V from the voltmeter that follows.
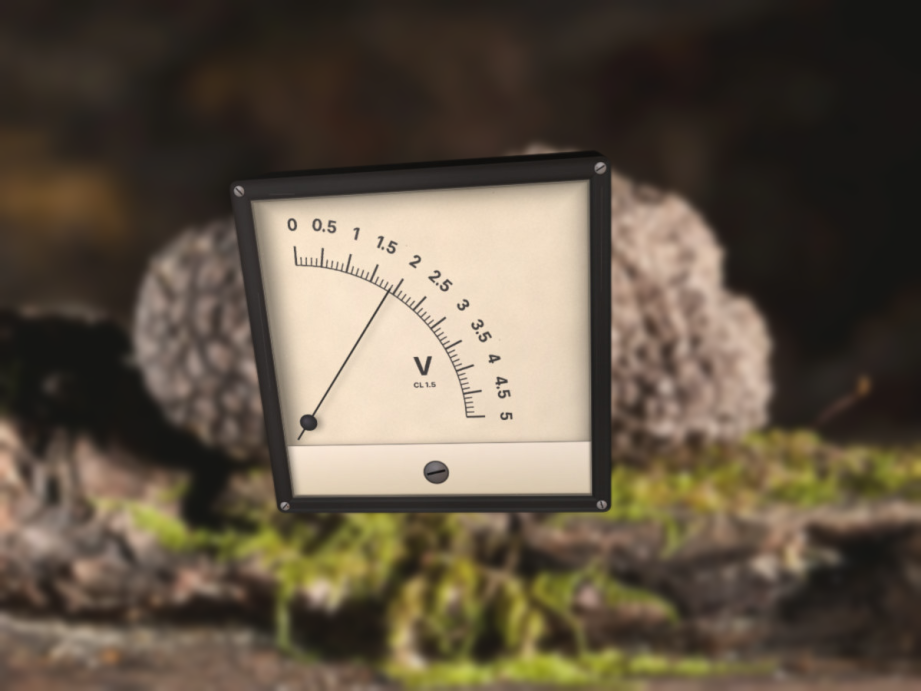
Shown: 1.9 V
